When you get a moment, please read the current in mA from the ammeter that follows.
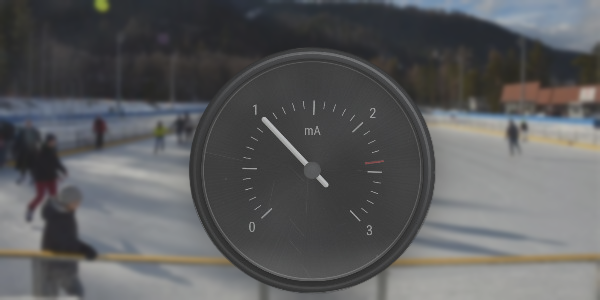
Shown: 1 mA
